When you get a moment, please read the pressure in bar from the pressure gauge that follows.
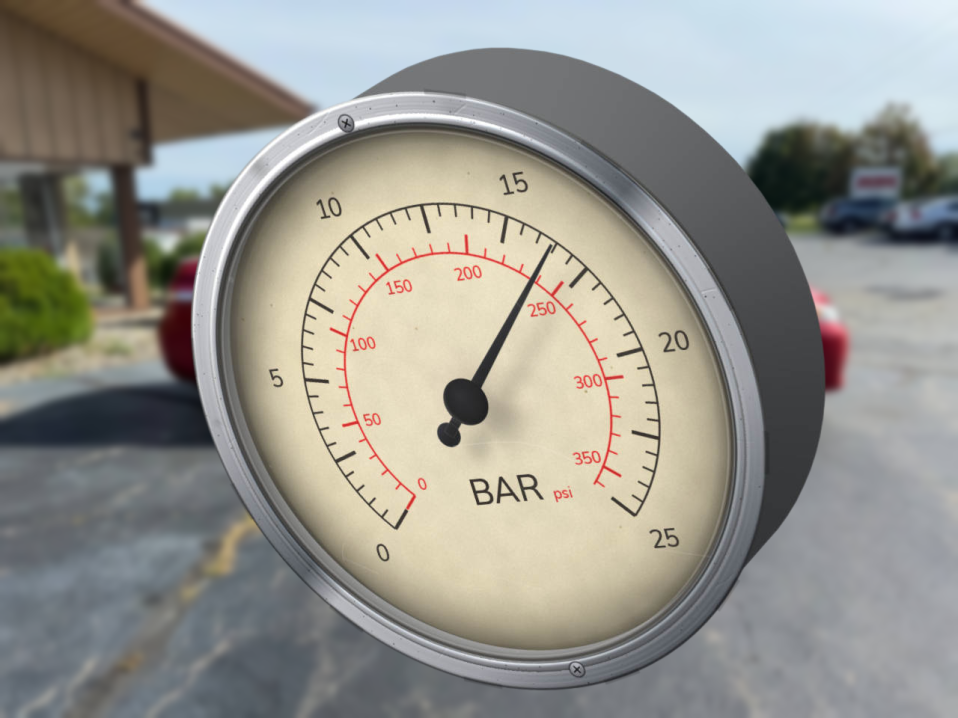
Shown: 16.5 bar
